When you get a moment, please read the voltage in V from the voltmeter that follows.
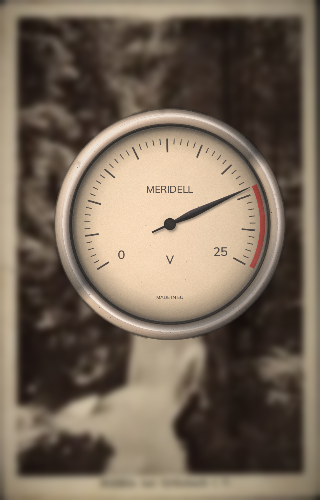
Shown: 19.5 V
